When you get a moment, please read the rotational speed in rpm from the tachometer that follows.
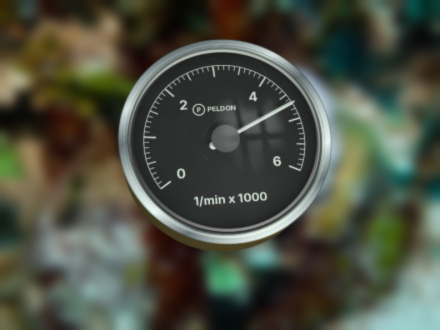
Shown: 4700 rpm
